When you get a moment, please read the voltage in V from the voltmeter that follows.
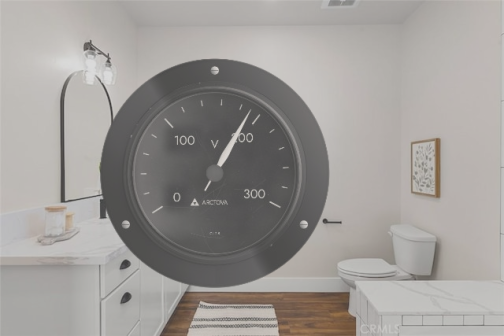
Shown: 190 V
